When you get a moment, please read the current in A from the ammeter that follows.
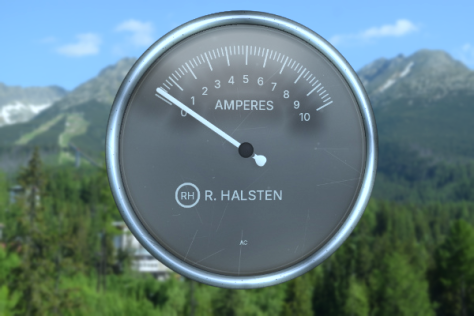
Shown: 0.2 A
